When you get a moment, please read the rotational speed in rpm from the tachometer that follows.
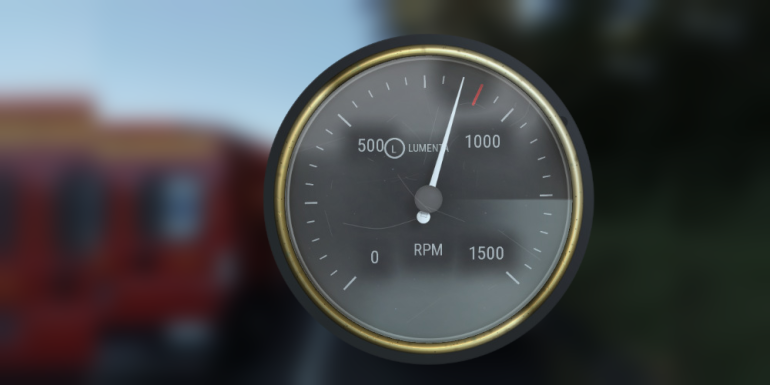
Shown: 850 rpm
